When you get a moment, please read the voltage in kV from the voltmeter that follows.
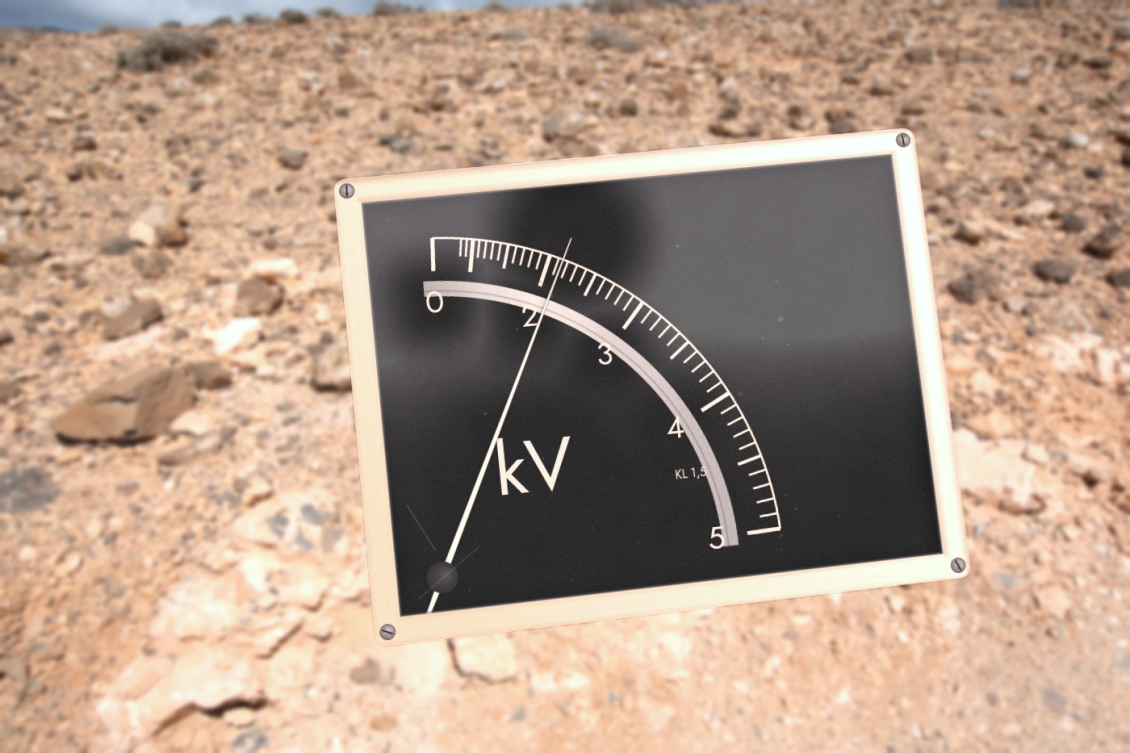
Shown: 2.15 kV
